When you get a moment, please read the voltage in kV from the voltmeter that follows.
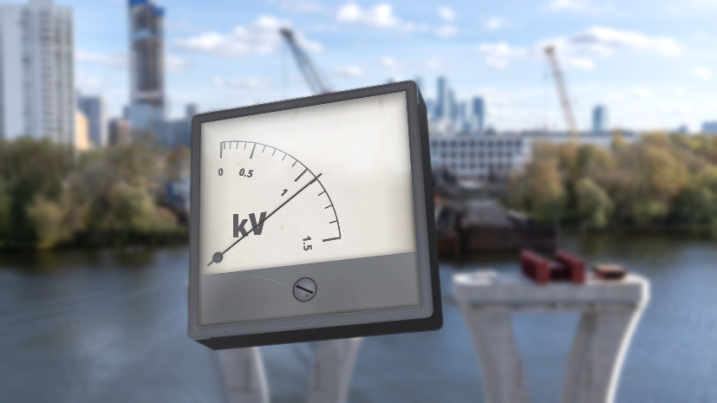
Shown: 1.1 kV
